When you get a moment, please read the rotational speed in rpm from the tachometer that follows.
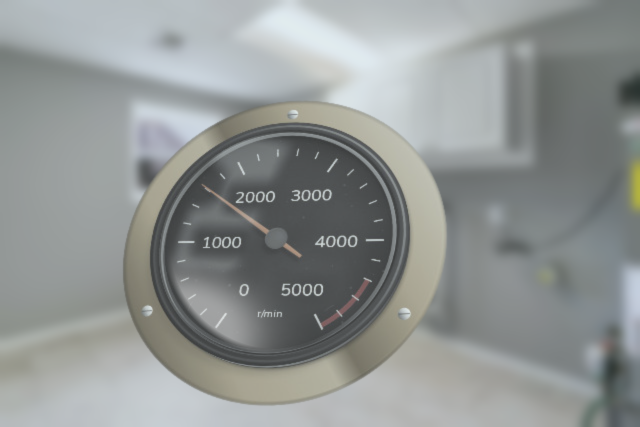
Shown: 1600 rpm
